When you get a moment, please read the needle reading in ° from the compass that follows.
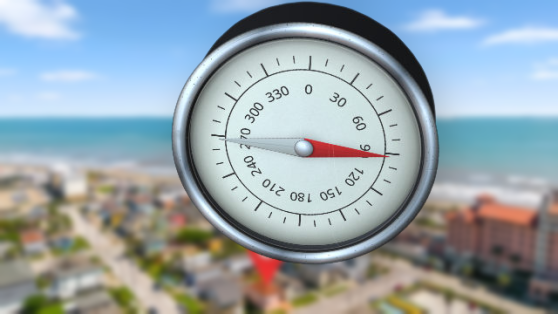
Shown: 90 °
